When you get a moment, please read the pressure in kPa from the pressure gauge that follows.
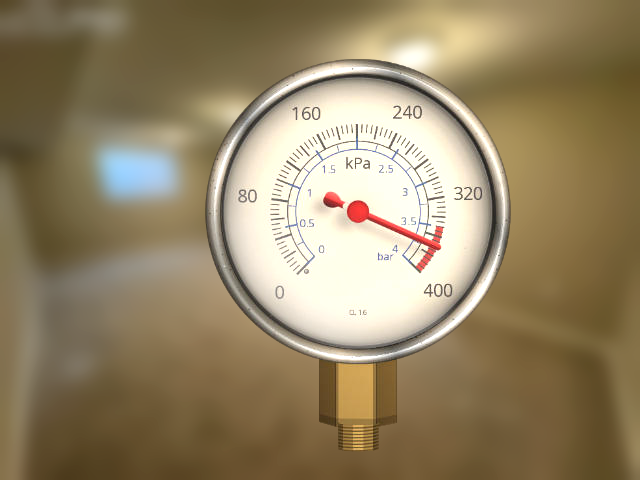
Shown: 370 kPa
